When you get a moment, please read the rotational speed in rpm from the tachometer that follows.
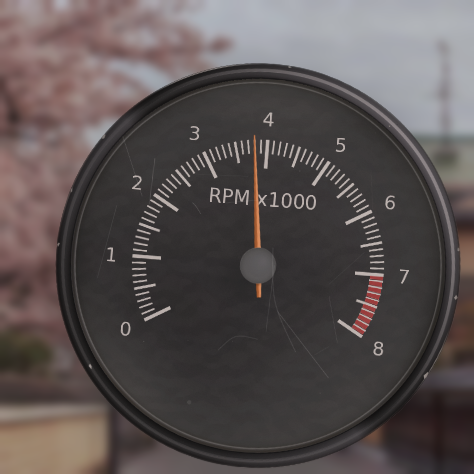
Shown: 3800 rpm
